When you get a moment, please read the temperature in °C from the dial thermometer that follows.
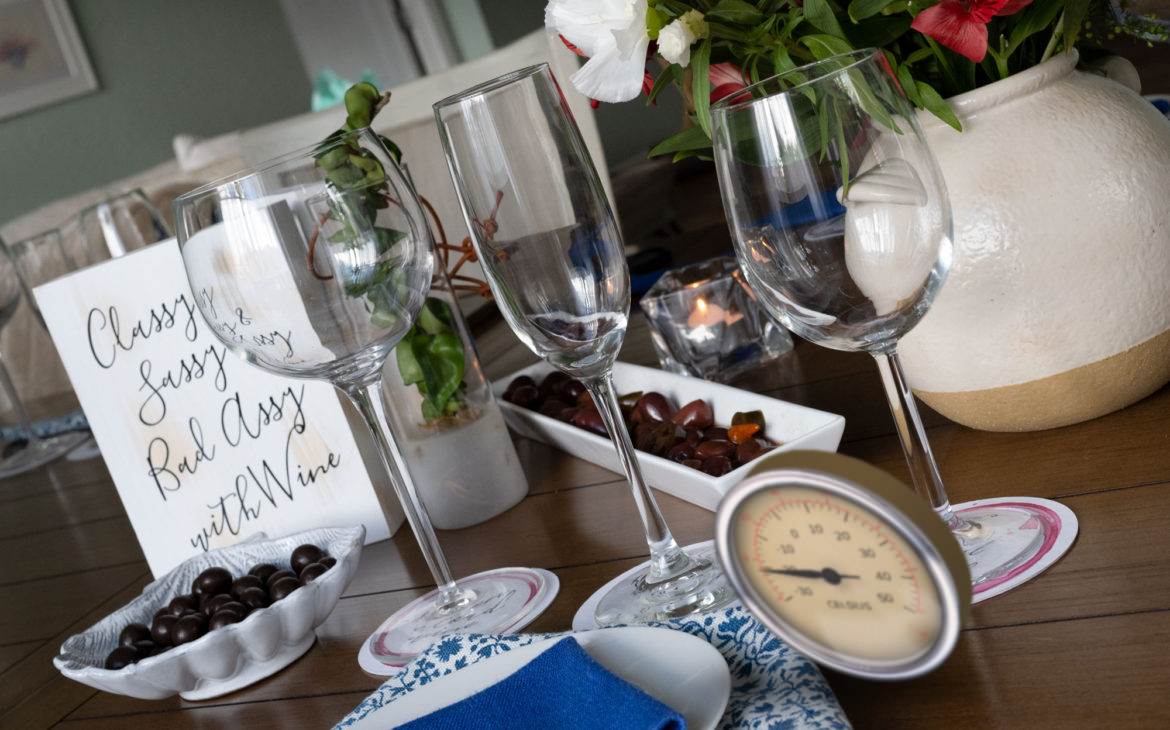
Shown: -20 °C
